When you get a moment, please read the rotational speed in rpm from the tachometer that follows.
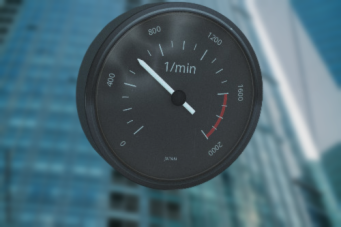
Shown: 600 rpm
